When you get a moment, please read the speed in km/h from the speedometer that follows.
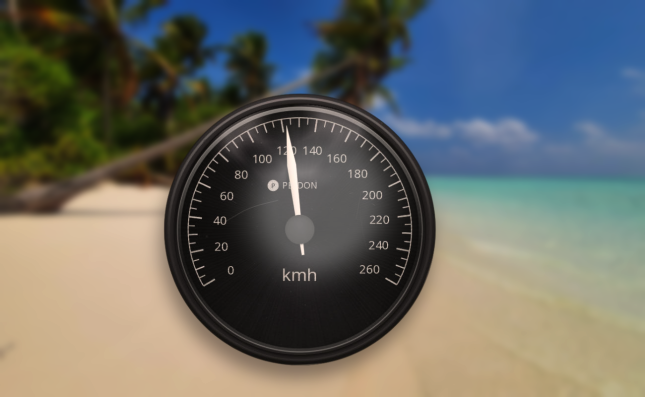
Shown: 122.5 km/h
